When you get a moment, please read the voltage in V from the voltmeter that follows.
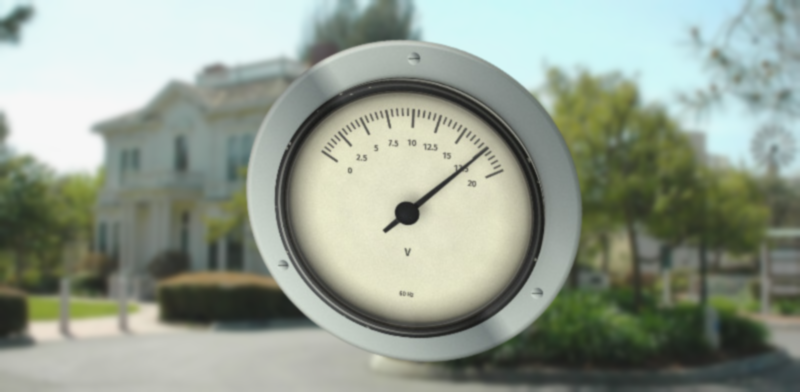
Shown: 17.5 V
